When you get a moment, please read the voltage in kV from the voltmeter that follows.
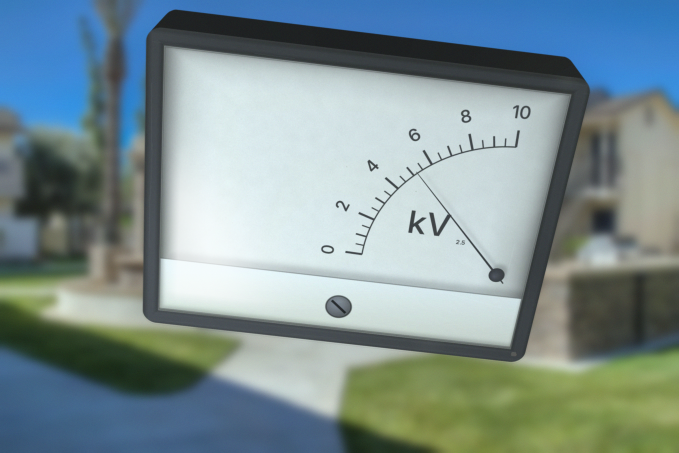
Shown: 5.25 kV
